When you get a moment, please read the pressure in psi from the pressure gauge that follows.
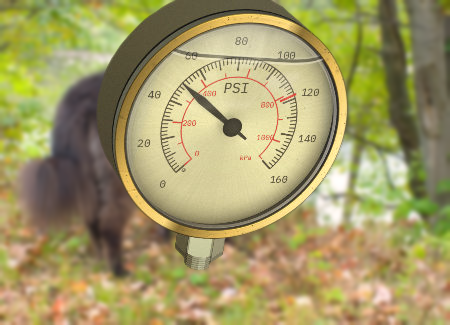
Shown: 50 psi
